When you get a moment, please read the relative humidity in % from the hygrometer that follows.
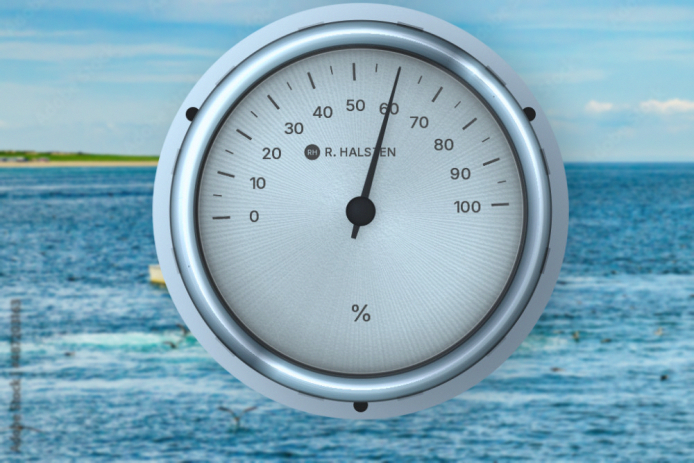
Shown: 60 %
